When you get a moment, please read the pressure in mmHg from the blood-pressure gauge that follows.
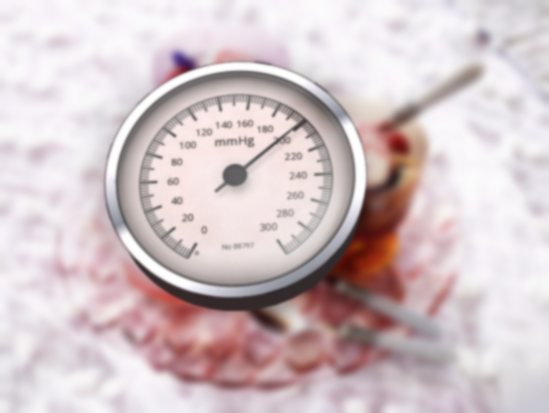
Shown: 200 mmHg
